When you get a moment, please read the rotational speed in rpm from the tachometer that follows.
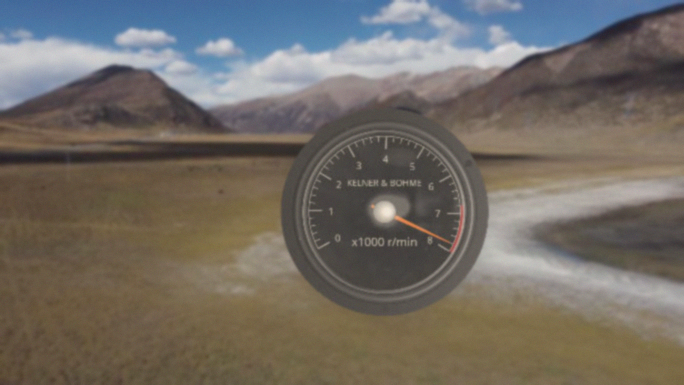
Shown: 7800 rpm
